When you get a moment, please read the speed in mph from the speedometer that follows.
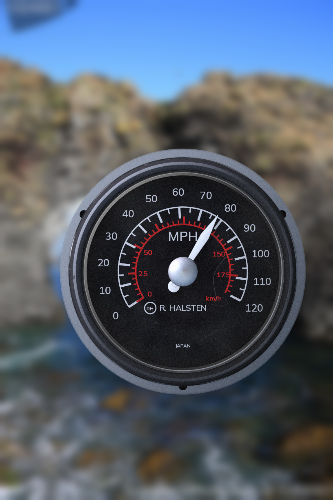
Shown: 77.5 mph
